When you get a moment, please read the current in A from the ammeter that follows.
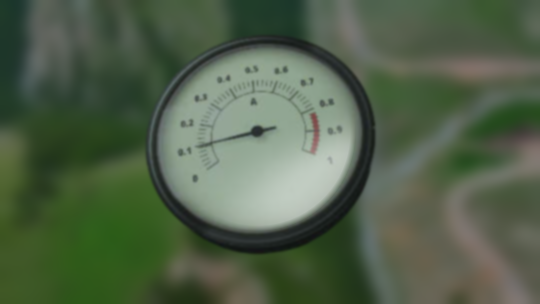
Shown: 0.1 A
